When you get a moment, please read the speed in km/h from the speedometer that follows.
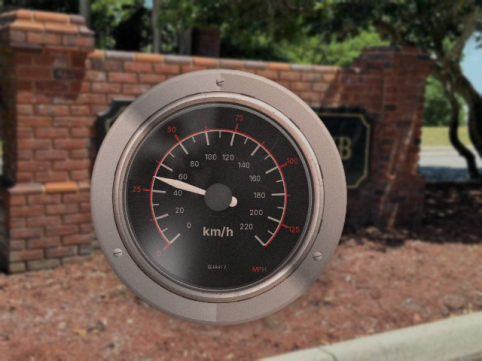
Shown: 50 km/h
